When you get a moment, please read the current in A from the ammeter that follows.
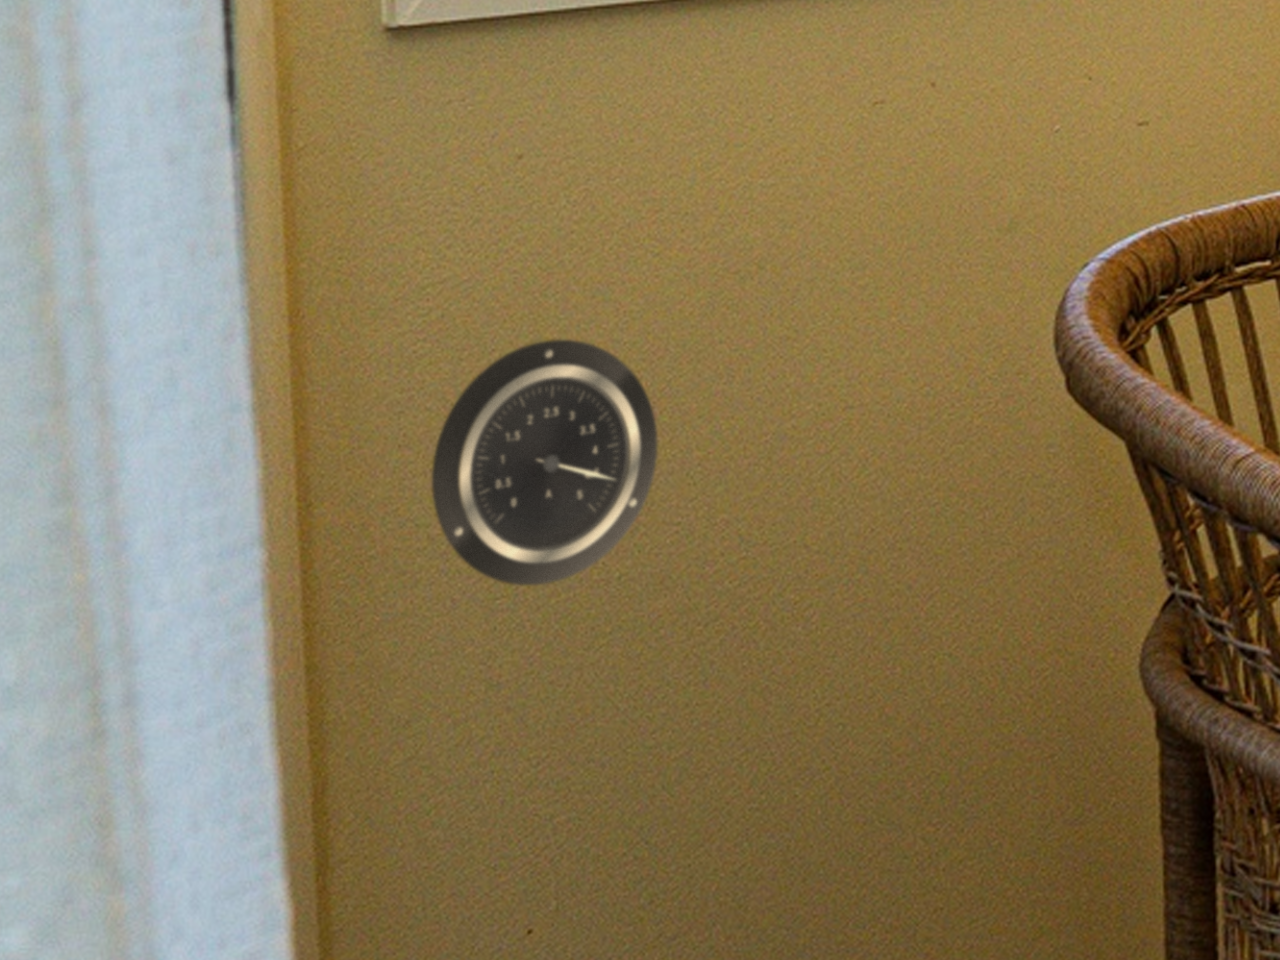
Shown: 4.5 A
